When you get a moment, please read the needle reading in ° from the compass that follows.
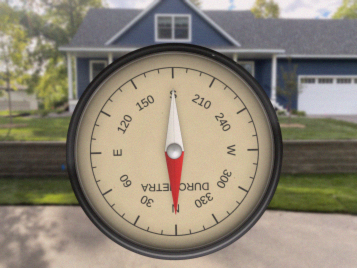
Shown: 0 °
